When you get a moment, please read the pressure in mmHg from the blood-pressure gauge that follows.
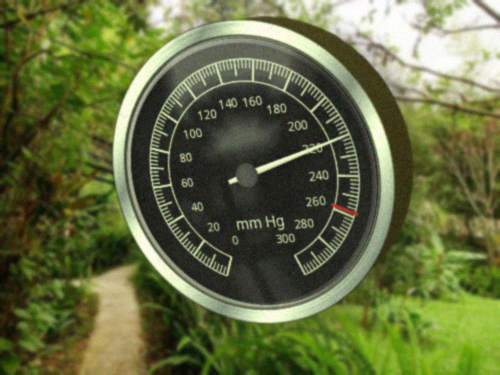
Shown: 220 mmHg
